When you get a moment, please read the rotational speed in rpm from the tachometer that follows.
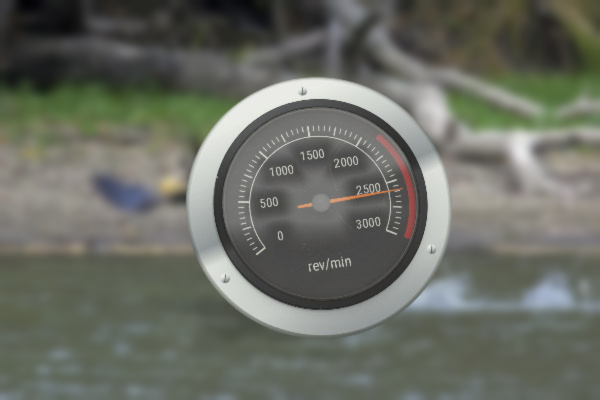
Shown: 2600 rpm
